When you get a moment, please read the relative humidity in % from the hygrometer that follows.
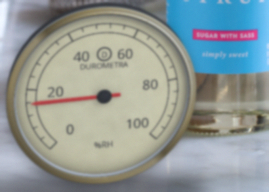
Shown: 16 %
